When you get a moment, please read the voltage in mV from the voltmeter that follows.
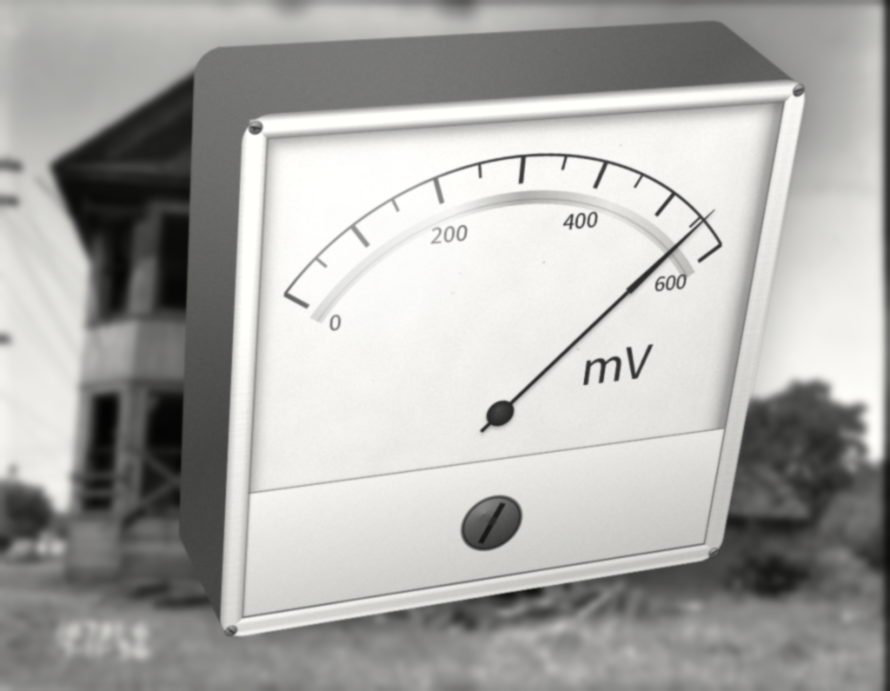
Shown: 550 mV
